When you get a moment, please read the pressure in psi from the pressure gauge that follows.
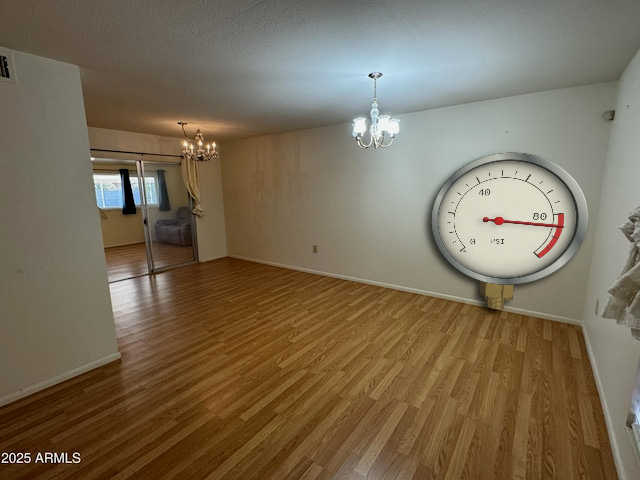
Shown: 85 psi
